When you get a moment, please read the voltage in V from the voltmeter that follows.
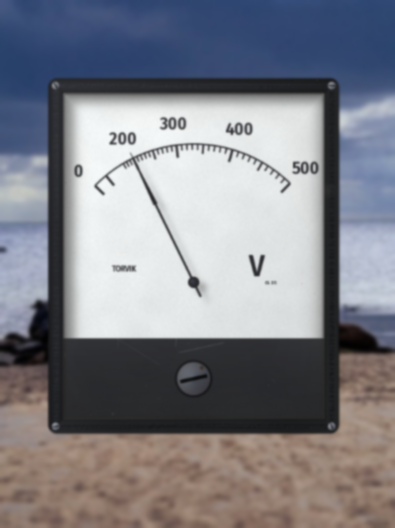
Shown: 200 V
